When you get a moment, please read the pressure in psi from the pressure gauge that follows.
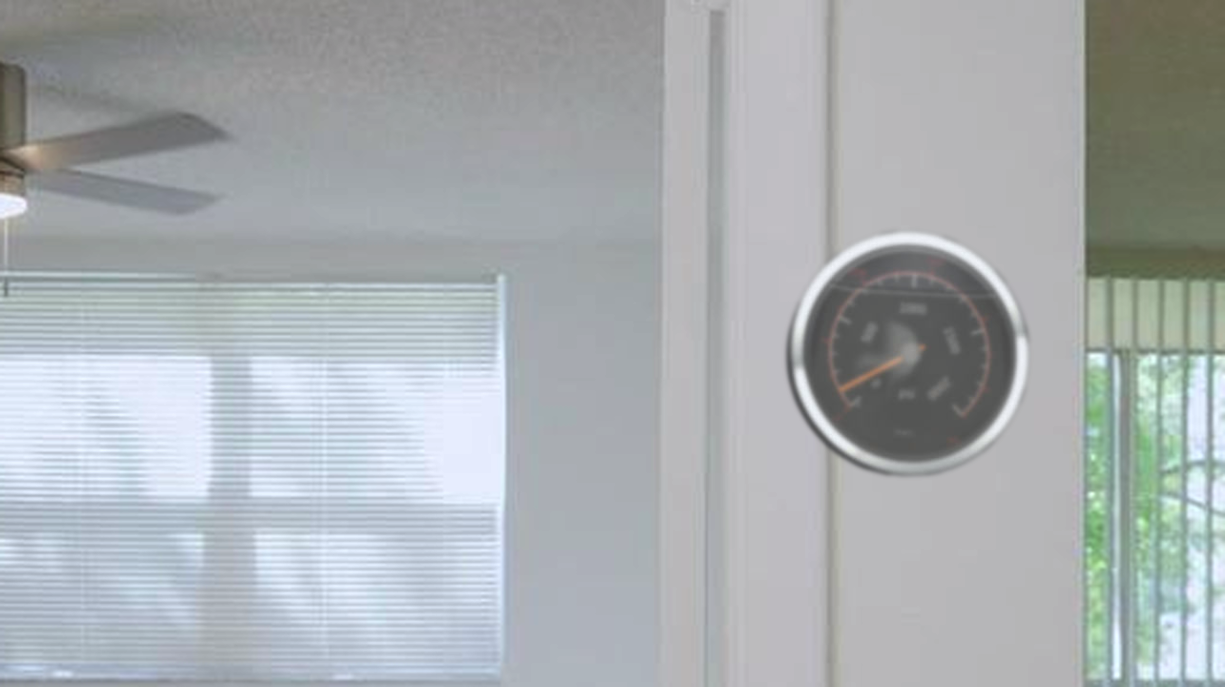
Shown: 100 psi
